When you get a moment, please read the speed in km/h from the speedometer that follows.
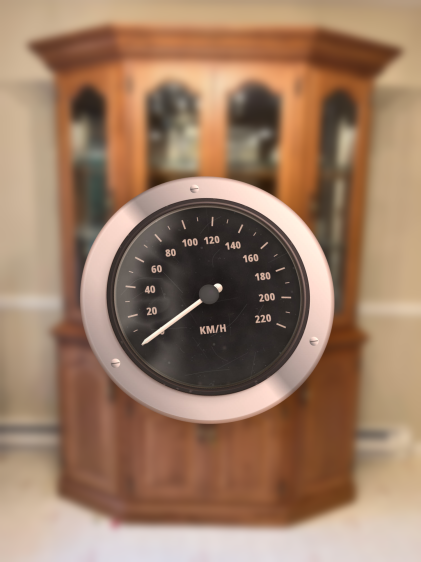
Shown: 0 km/h
